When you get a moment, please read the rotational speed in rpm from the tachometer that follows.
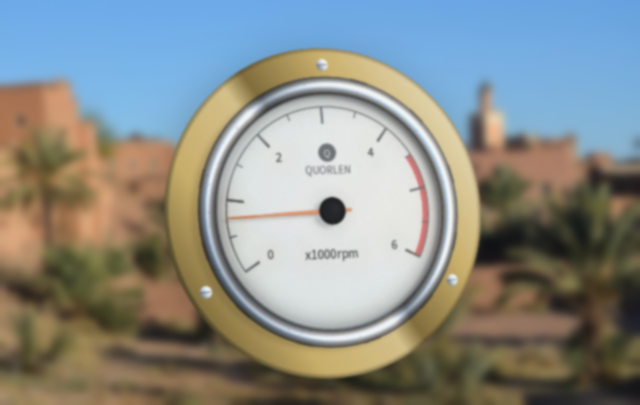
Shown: 750 rpm
